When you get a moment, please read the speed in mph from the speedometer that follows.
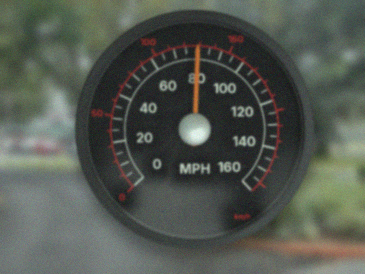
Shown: 80 mph
